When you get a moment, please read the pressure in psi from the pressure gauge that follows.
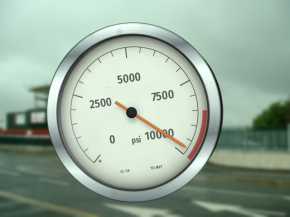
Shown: 9750 psi
